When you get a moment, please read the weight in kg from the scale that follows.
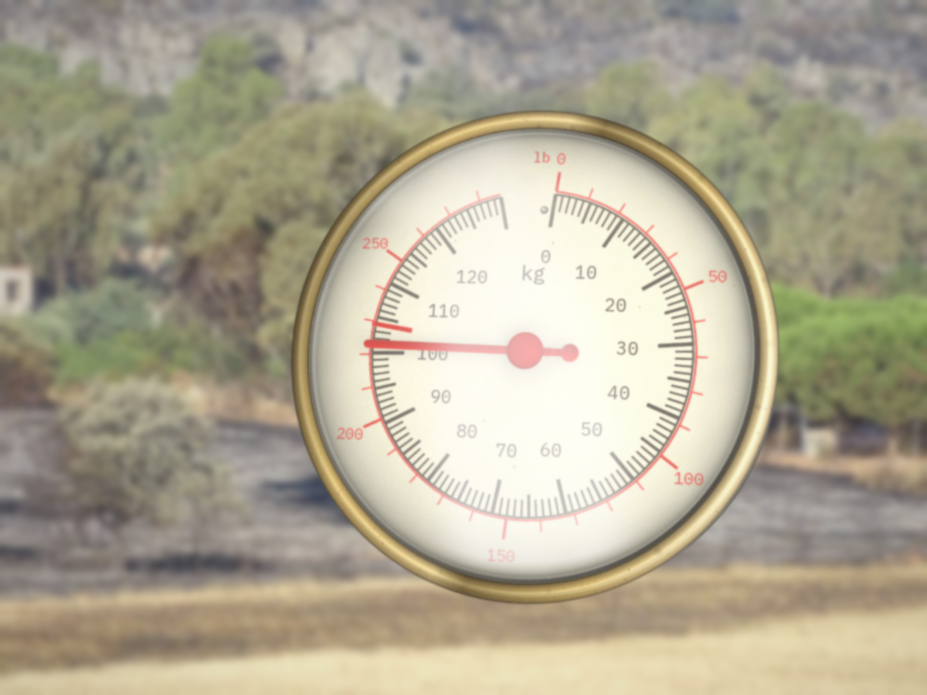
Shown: 101 kg
